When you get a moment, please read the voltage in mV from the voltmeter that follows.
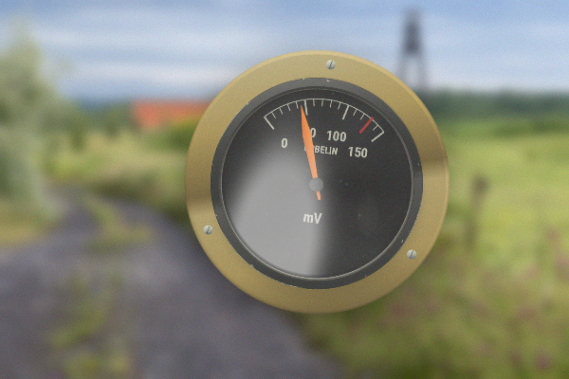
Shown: 45 mV
